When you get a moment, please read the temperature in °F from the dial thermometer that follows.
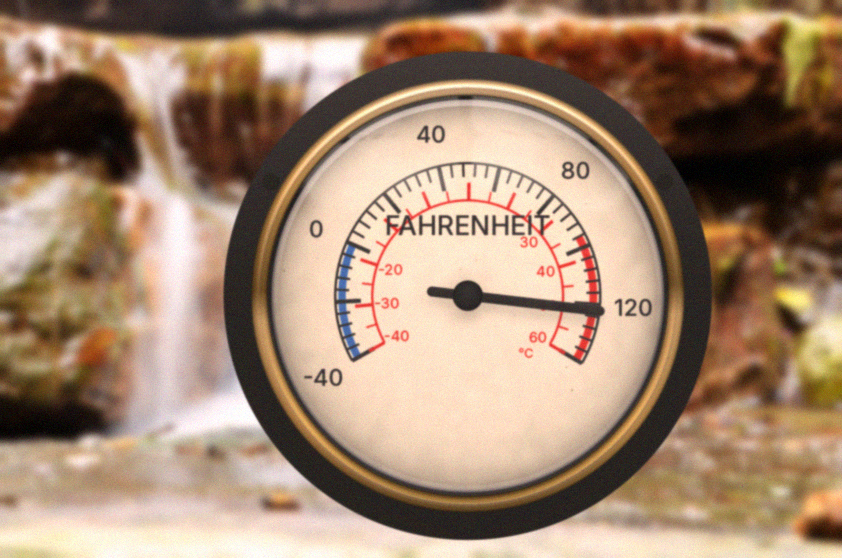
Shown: 122 °F
